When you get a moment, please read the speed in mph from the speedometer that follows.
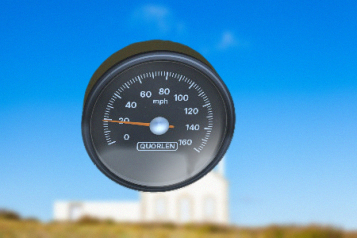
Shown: 20 mph
